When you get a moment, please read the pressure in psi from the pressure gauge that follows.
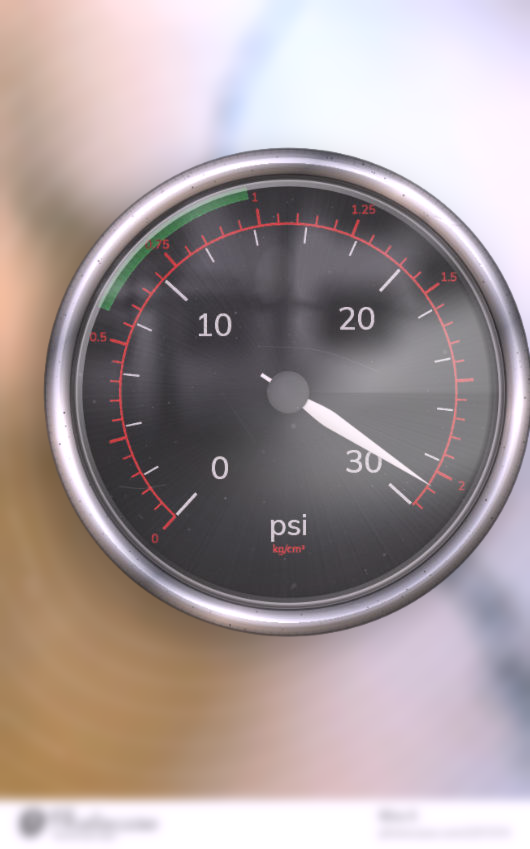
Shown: 29 psi
